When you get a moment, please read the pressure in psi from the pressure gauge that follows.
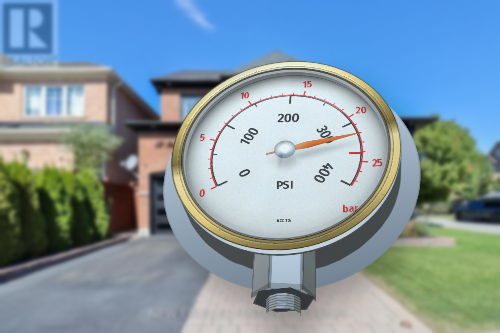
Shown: 325 psi
